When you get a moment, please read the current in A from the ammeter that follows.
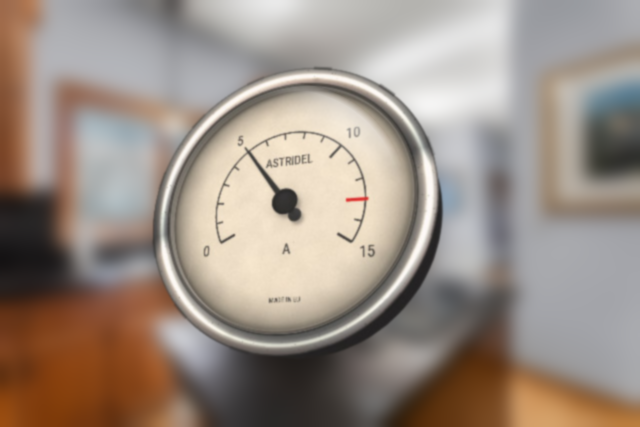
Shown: 5 A
